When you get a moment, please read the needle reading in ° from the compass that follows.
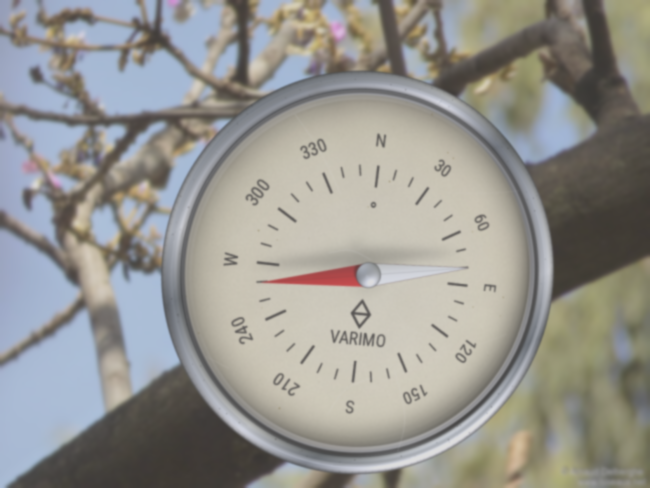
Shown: 260 °
